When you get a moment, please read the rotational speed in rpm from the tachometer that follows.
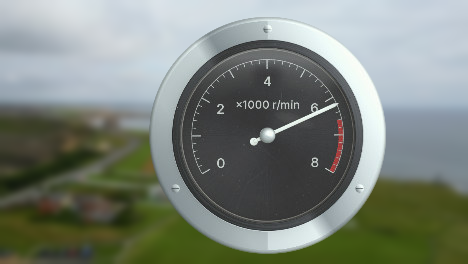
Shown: 6200 rpm
